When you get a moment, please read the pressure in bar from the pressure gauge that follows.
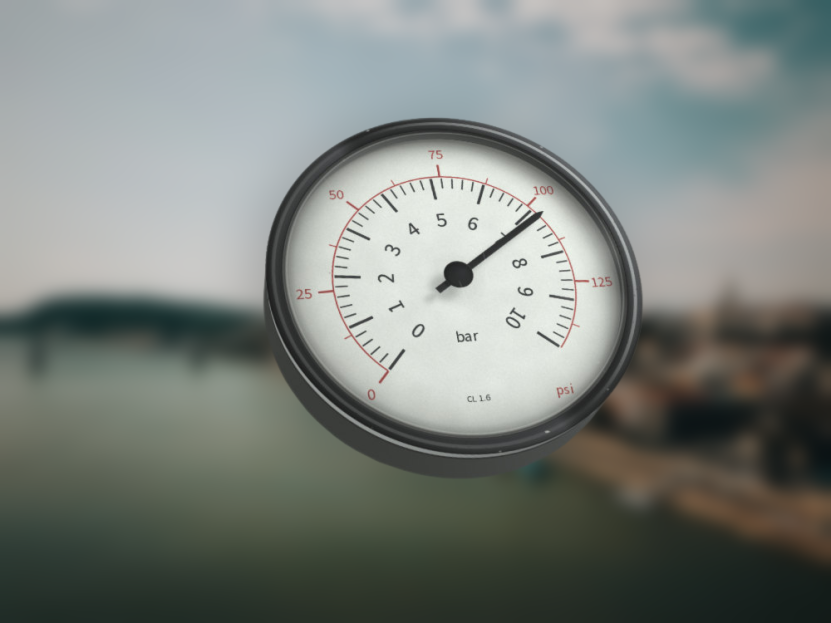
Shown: 7.2 bar
